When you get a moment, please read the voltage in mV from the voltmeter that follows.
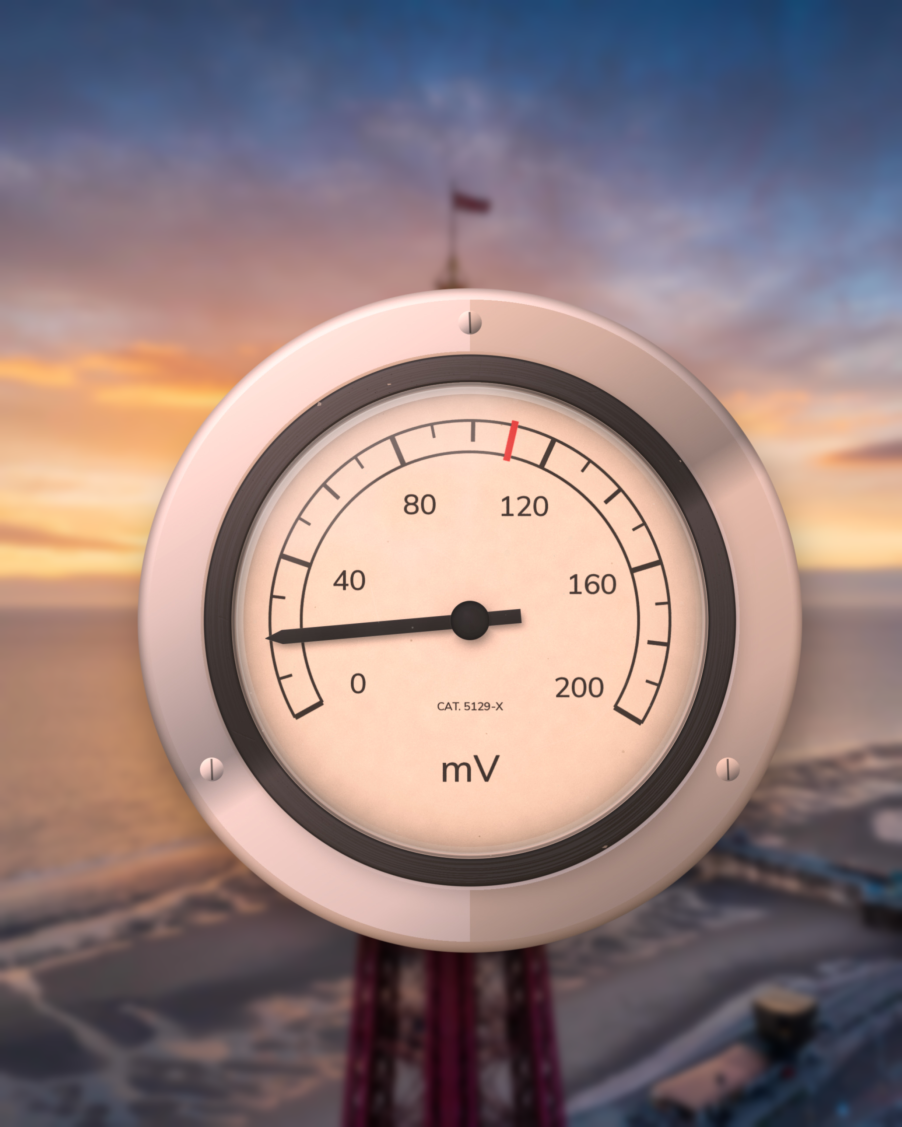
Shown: 20 mV
